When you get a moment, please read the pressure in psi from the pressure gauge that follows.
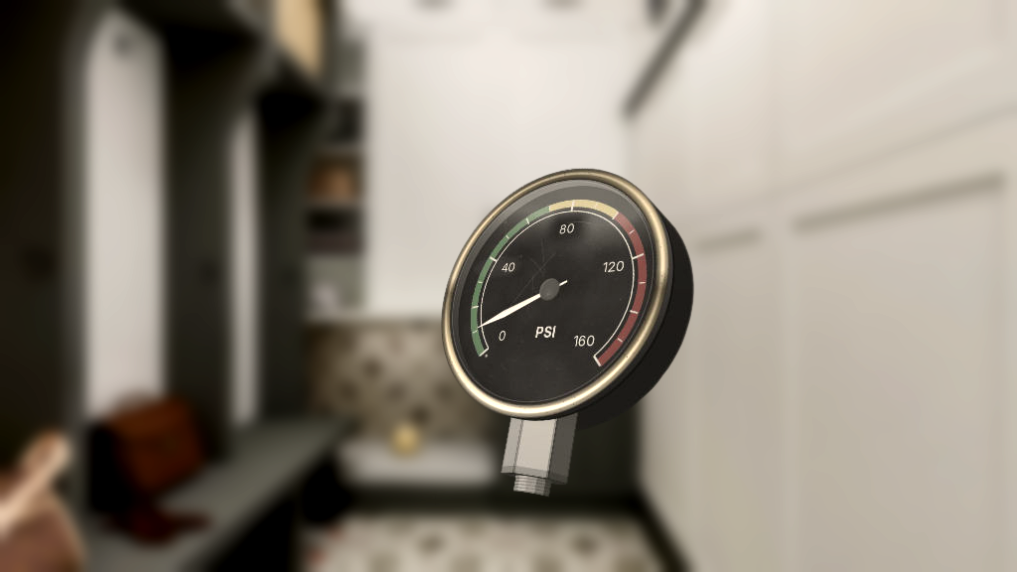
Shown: 10 psi
